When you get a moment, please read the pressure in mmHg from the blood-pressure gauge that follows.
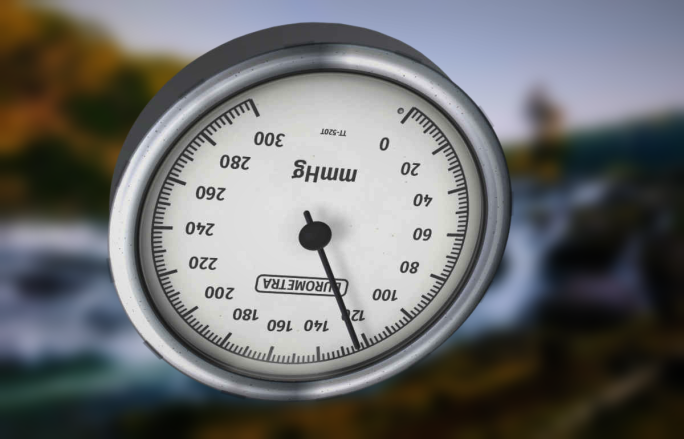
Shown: 124 mmHg
